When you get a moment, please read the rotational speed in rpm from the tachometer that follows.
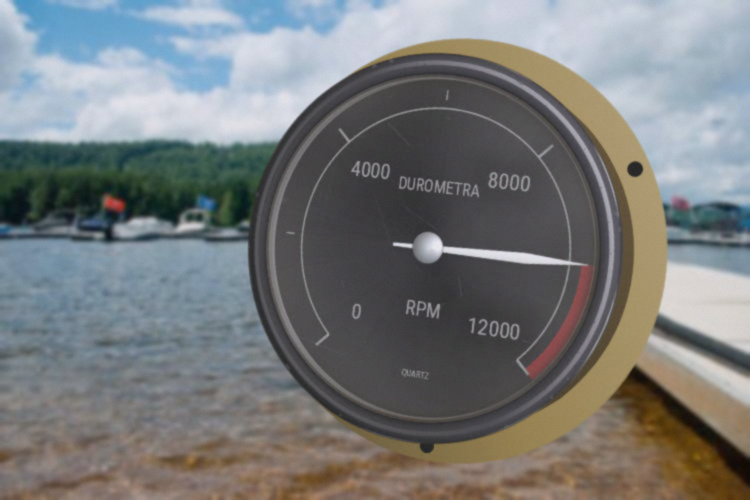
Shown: 10000 rpm
